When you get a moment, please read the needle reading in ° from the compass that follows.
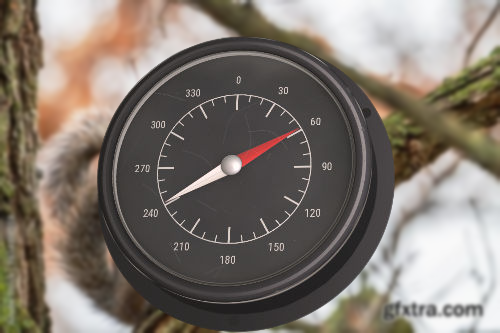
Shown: 60 °
